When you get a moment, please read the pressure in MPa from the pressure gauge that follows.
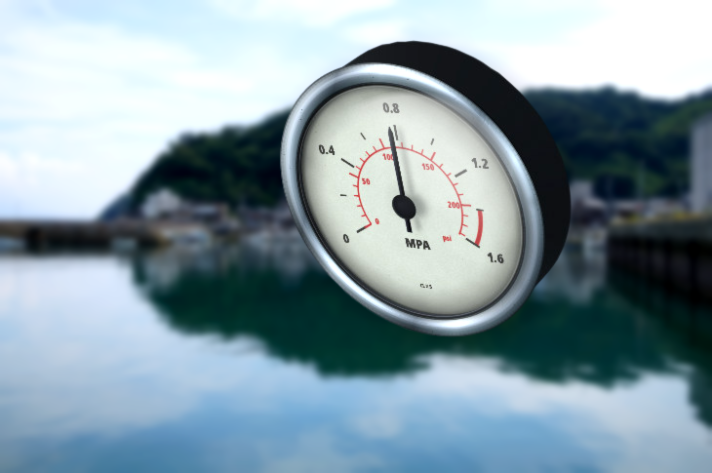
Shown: 0.8 MPa
